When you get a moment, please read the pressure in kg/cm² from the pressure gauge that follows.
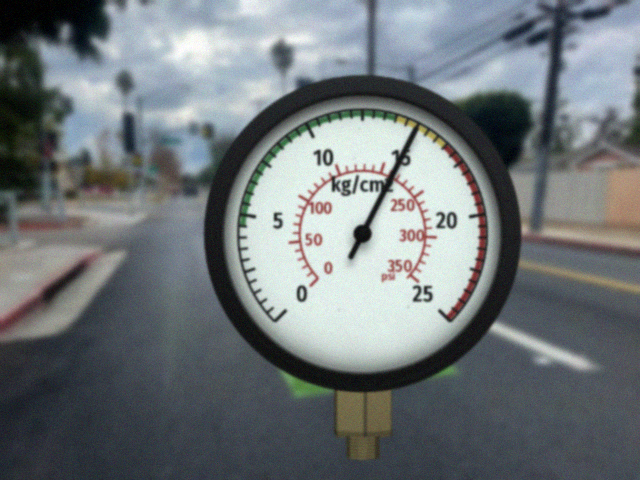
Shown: 15 kg/cm²
